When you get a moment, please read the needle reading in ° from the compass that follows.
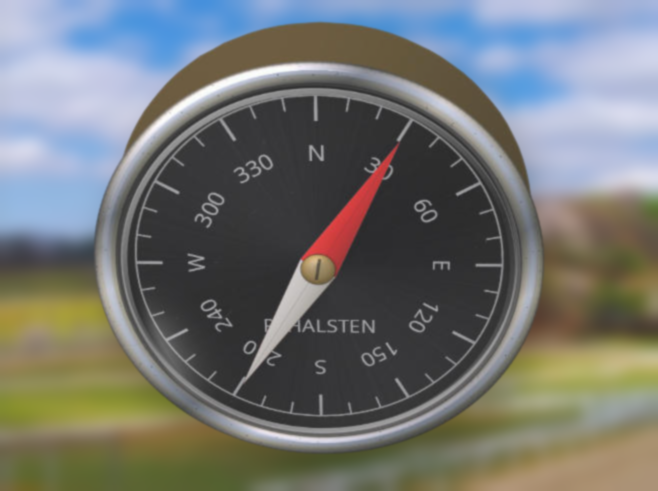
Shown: 30 °
